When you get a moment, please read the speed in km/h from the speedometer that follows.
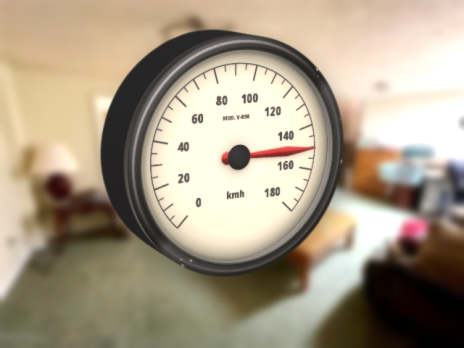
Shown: 150 km/h
